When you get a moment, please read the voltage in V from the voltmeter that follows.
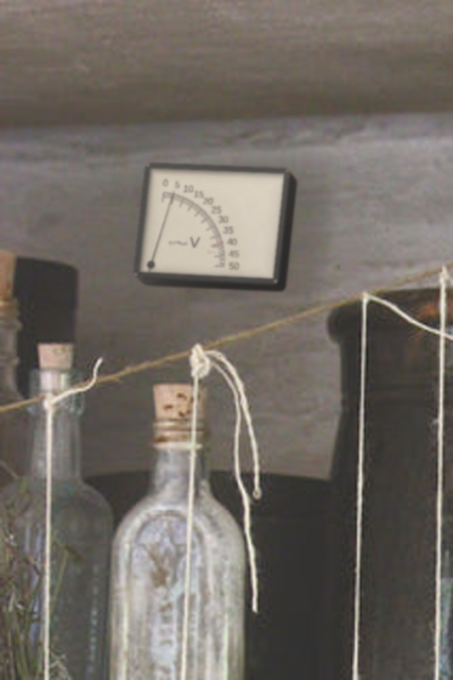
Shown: 5 V
